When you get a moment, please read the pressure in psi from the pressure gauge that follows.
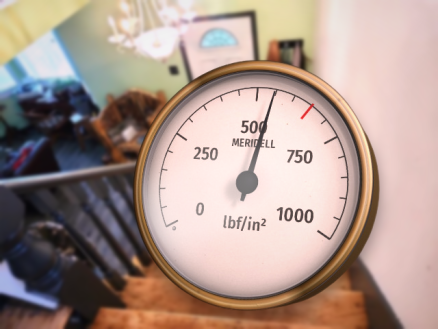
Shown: 550 psi
